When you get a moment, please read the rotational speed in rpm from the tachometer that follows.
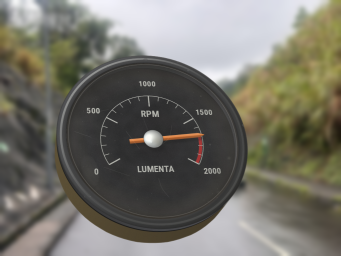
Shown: 1700 rpm
